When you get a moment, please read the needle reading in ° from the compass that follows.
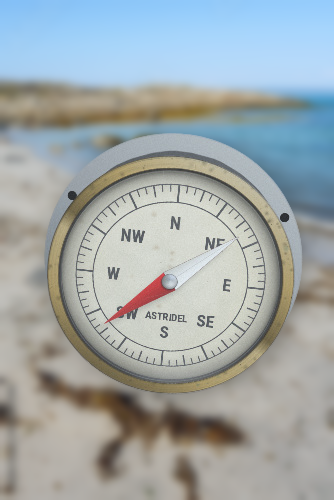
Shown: 230 °
